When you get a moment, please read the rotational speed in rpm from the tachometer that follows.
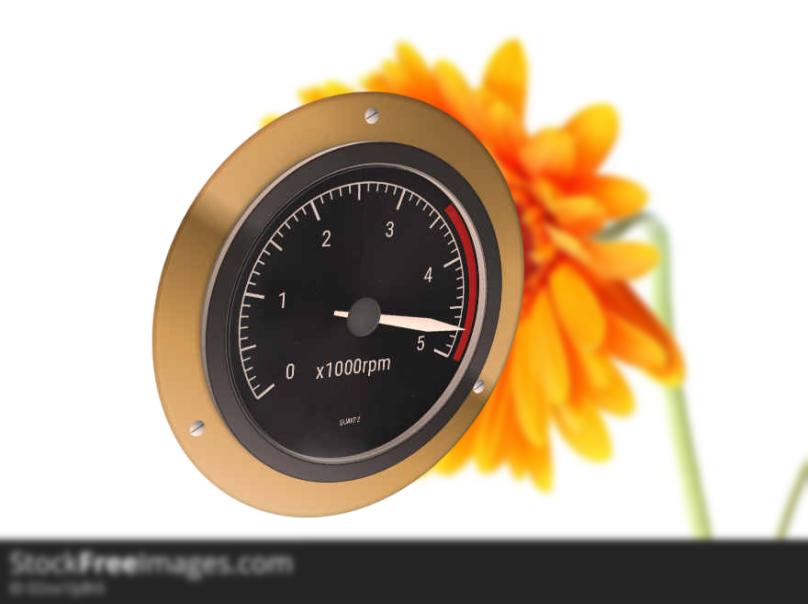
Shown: 4700 rpm
